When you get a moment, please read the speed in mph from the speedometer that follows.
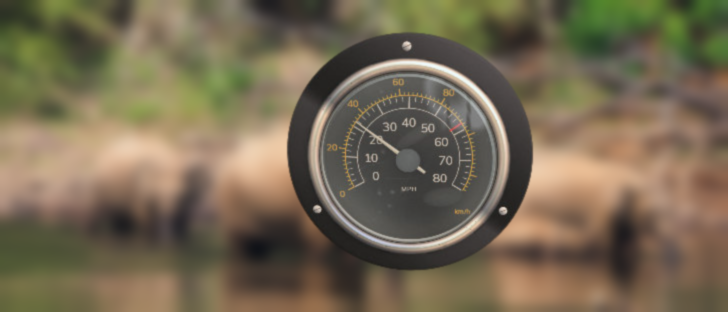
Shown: 22 mph
